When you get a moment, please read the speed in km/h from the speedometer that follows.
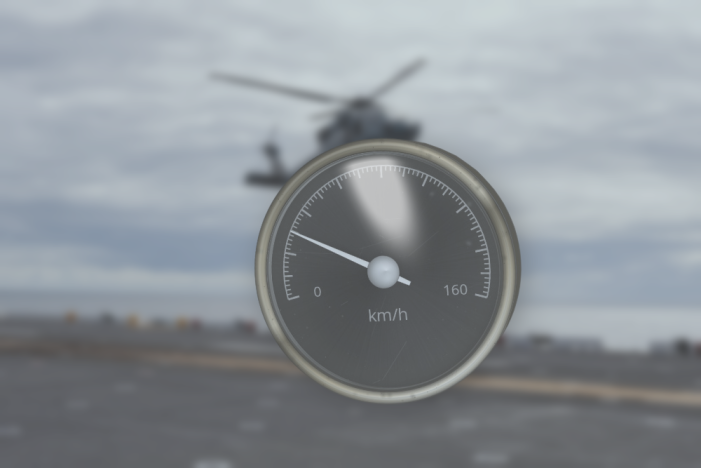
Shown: 30 km/h
